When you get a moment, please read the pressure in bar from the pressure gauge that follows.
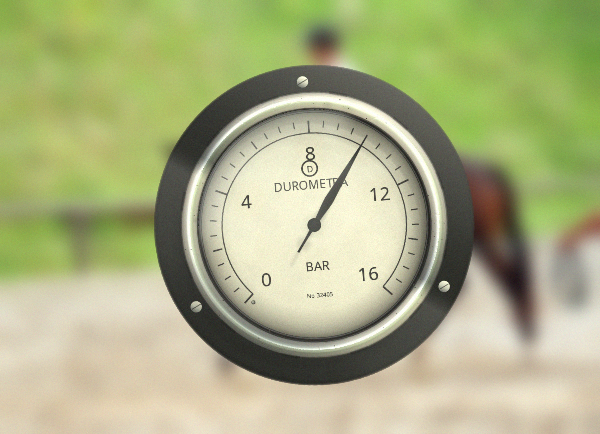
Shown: 10 bar
